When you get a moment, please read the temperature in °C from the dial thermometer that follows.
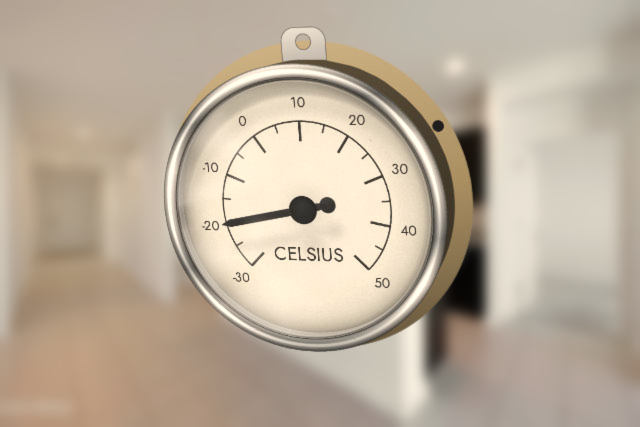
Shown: -20 °C
